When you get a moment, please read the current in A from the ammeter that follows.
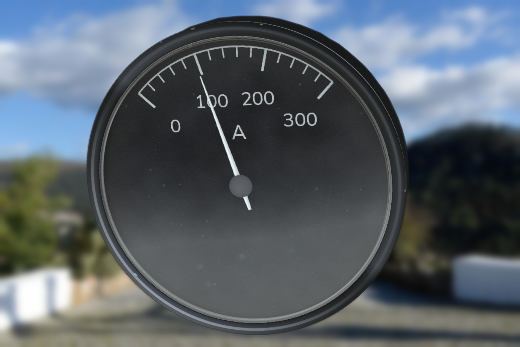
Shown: 100 A
